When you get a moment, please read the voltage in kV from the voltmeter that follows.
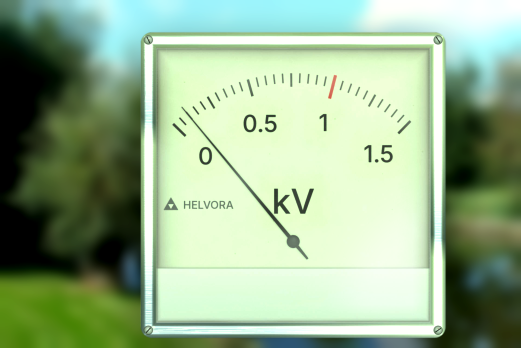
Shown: 0.1 kV
